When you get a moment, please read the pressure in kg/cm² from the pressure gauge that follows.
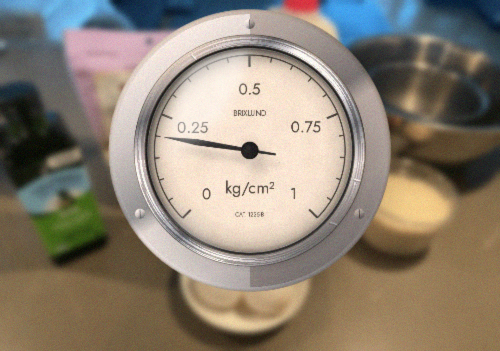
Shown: 0.2 kg/cm²
